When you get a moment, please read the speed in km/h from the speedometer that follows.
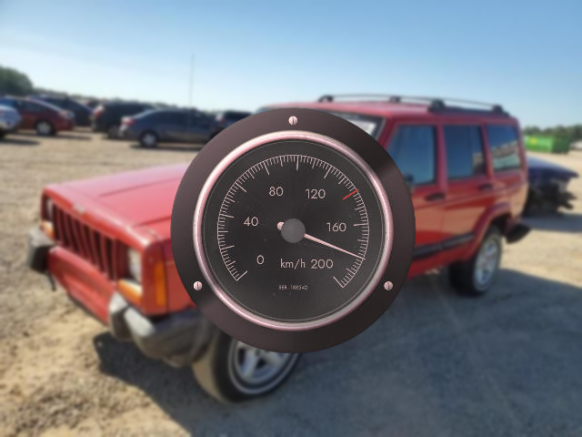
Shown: 180 km/h
